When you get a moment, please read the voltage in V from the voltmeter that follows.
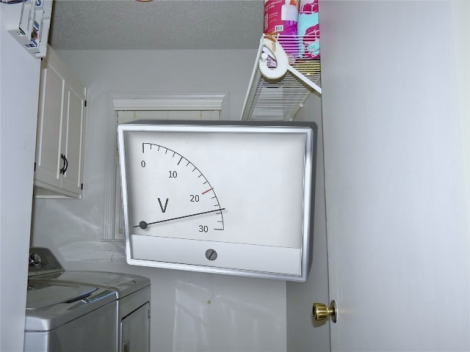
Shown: 25 V
